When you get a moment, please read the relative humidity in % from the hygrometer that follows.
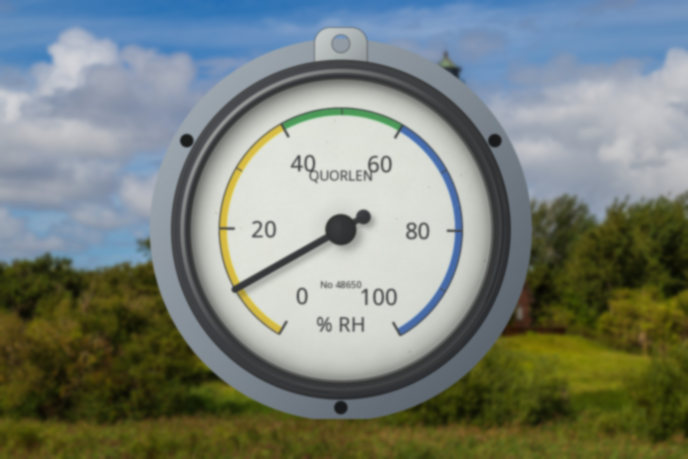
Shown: 10 %
